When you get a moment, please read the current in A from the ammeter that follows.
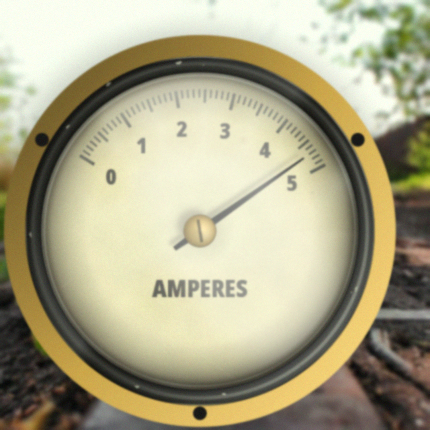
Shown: 4.7 A
